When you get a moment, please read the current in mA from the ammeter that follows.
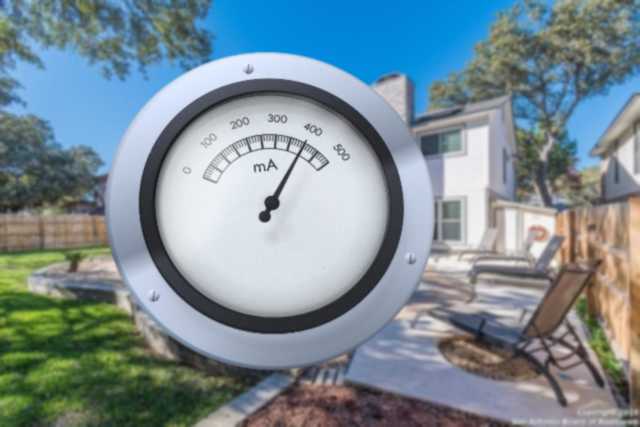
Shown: 400 mA
